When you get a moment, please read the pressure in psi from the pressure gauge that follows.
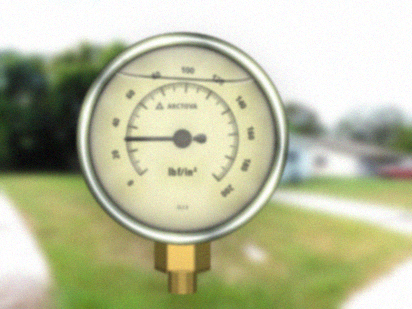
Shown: 30 psi
